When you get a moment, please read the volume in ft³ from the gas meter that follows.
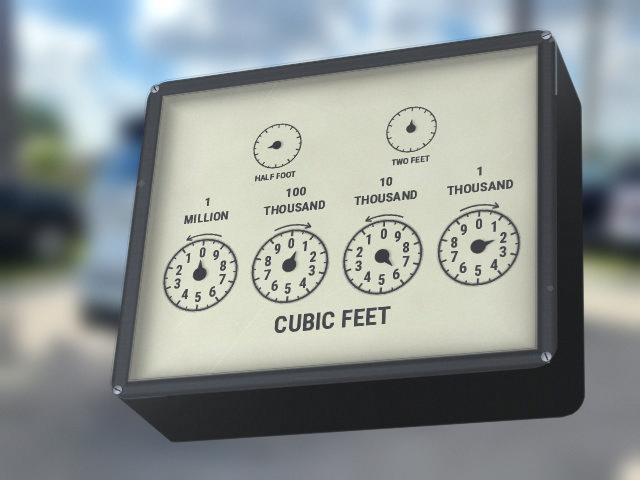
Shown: 6200 ft³
